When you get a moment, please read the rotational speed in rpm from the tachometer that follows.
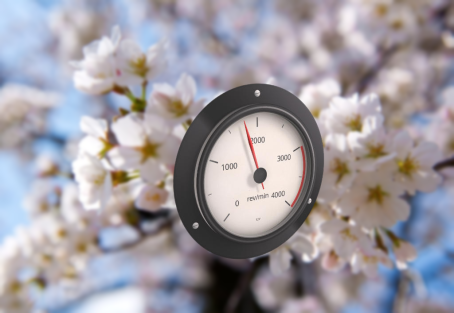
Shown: 1750 rpm
